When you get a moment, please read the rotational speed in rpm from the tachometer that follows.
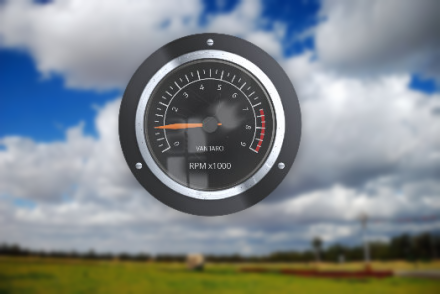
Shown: 1000 rpm
